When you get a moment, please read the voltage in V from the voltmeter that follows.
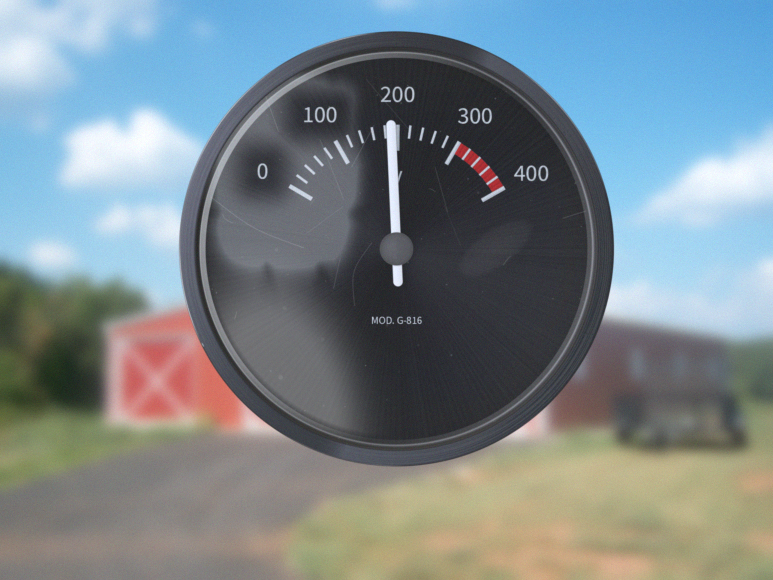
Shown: 190 V
